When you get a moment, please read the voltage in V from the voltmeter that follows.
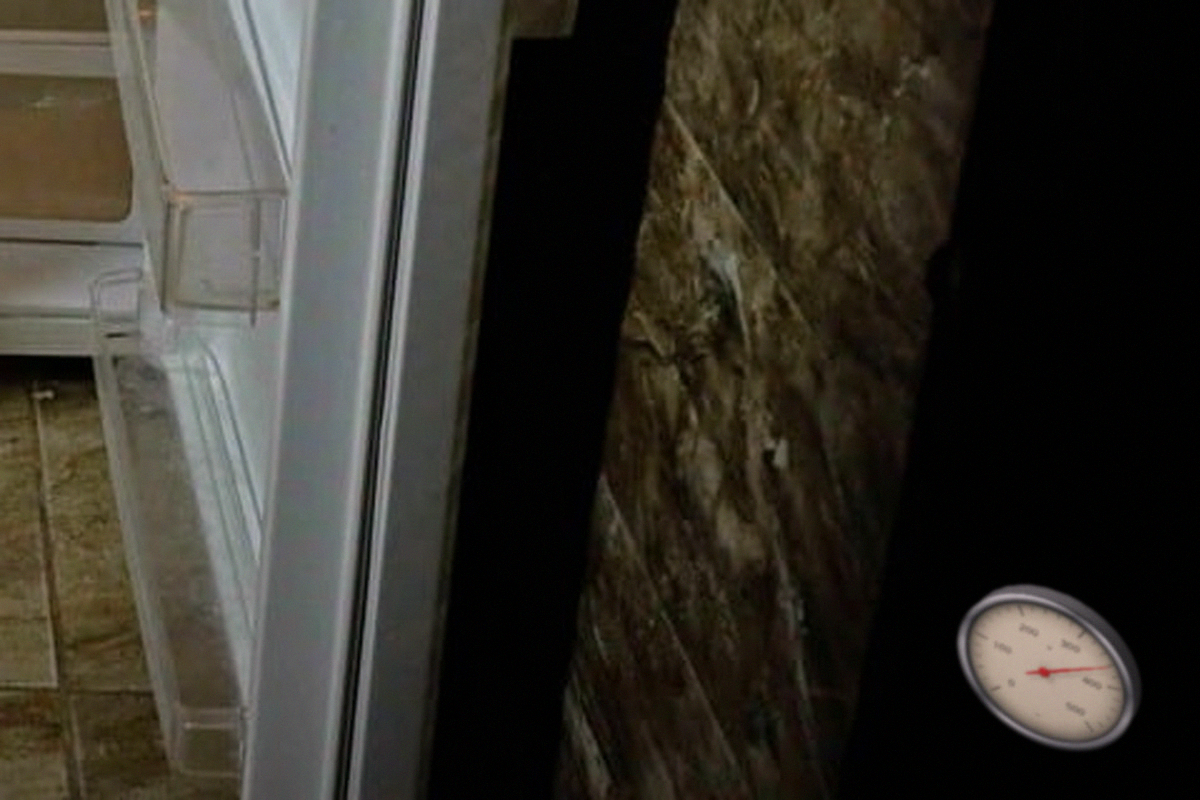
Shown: 360 V
